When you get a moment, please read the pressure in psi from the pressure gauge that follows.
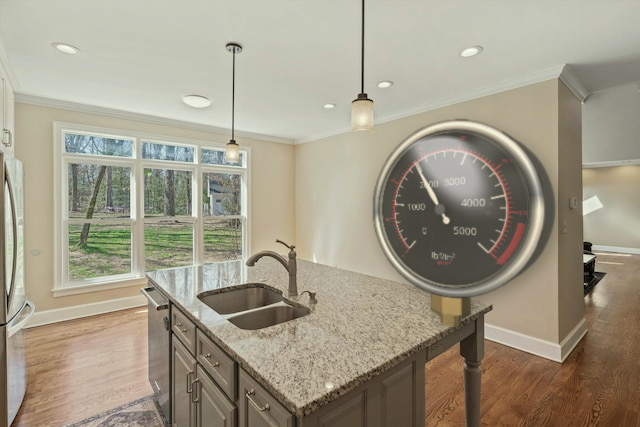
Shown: 2000 psi
